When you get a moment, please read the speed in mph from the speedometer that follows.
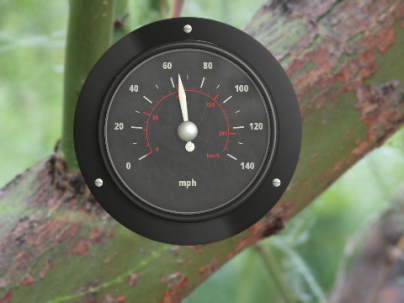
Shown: 65 mph
